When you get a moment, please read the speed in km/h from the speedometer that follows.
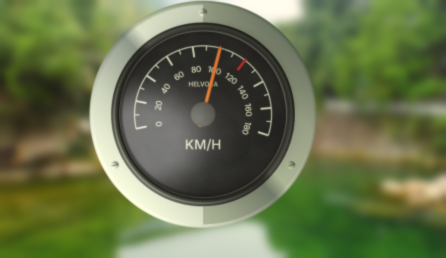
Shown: 100 km/h
